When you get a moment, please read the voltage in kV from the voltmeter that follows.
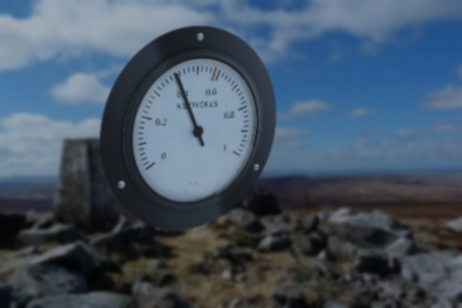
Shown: 0.4 kV
